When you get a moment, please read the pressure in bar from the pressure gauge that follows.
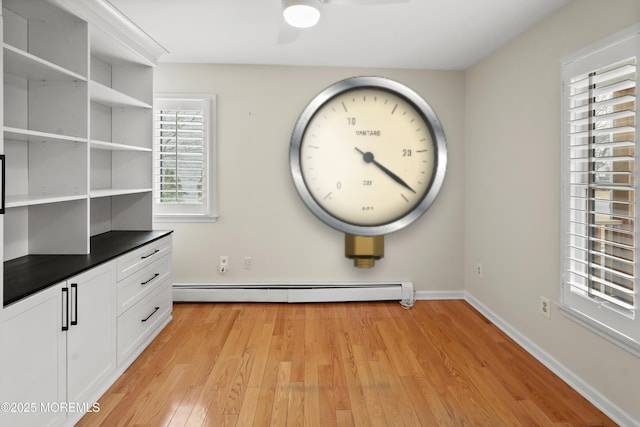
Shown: 24 bar
